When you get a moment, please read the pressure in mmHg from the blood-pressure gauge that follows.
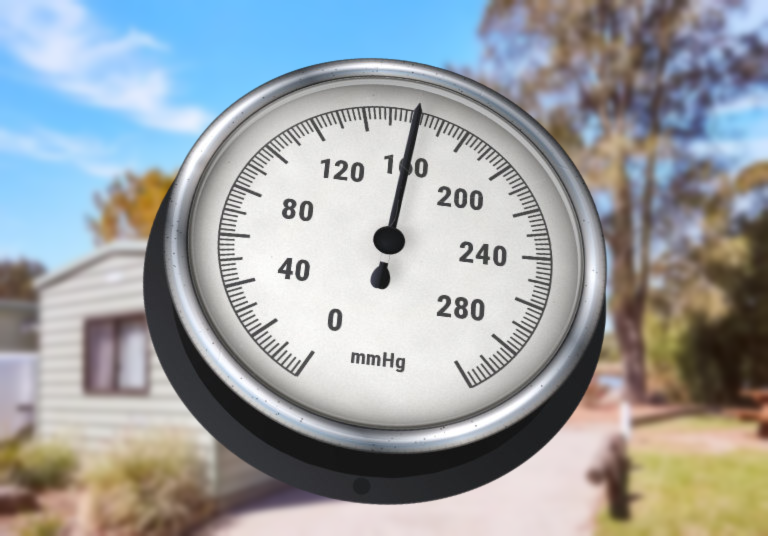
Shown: 160 mmHg
